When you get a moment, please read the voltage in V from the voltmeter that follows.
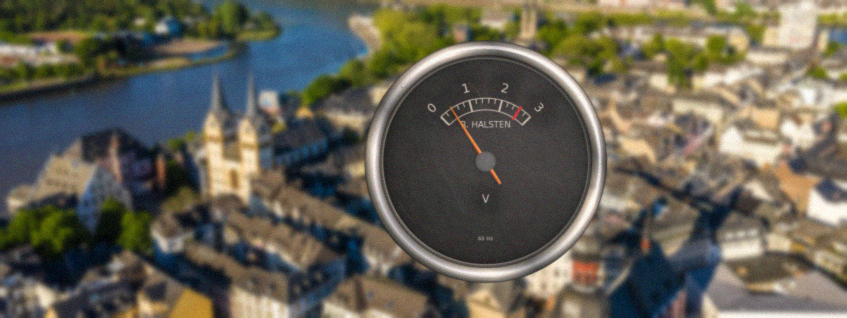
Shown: 0.4 V
